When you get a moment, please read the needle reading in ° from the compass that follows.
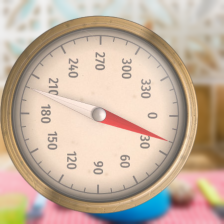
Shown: 20 °
